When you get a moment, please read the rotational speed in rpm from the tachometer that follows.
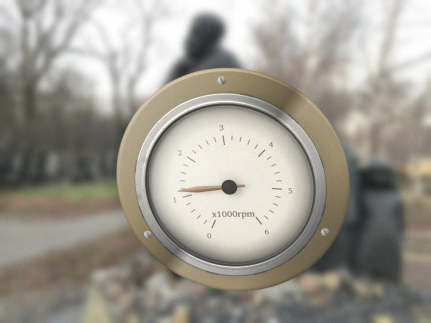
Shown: 1200 rpm
